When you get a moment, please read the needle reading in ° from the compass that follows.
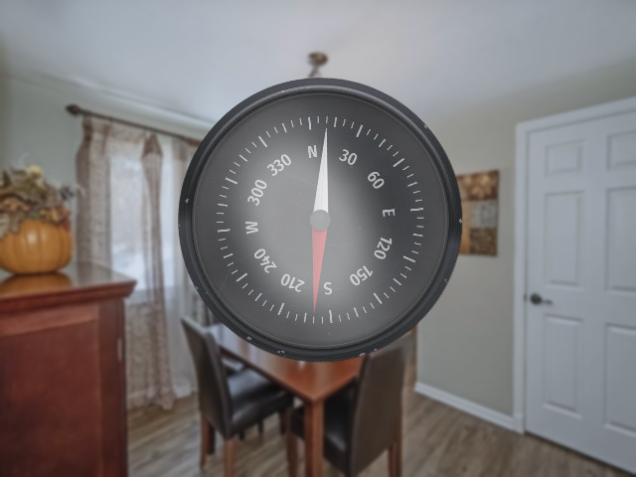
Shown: 190 °
